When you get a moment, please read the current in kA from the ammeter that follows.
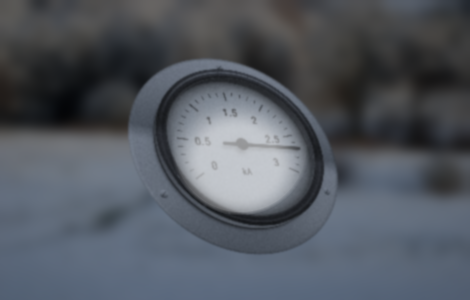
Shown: 2.7 kA
